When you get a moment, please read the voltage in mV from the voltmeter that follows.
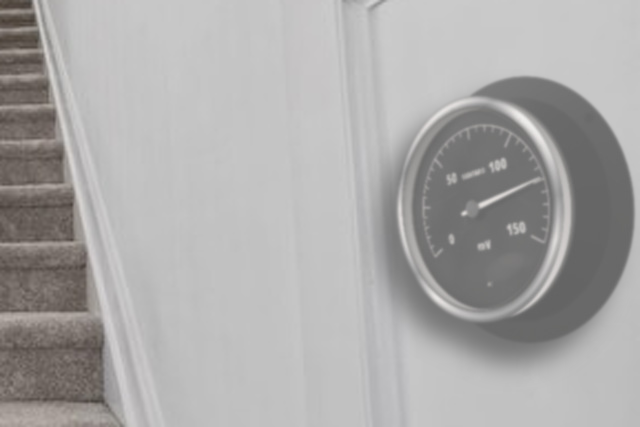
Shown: 125 mV
